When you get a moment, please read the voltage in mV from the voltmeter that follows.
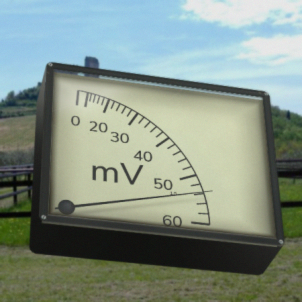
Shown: 54 mV
